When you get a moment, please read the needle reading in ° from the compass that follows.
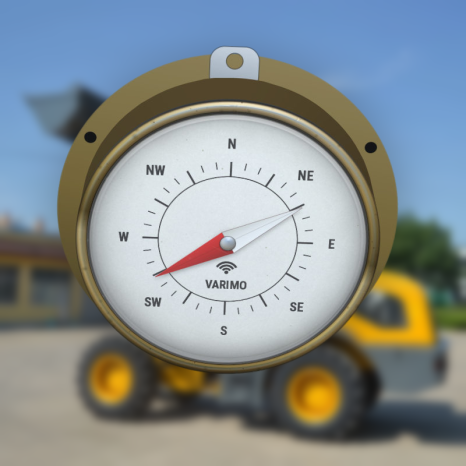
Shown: 240 °
